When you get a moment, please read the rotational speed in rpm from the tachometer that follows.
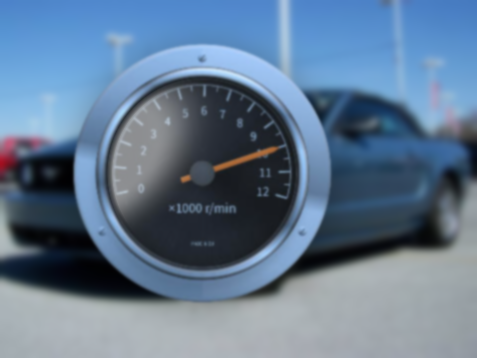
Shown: 10000 rpm
